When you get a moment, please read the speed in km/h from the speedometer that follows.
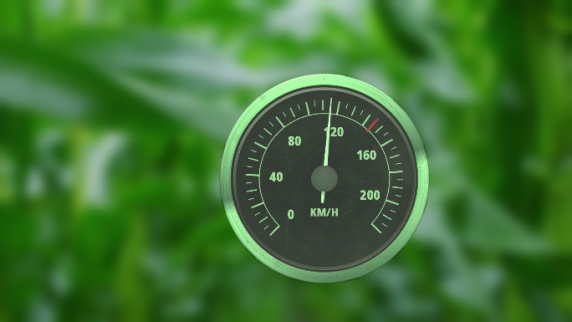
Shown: 115 km/h
